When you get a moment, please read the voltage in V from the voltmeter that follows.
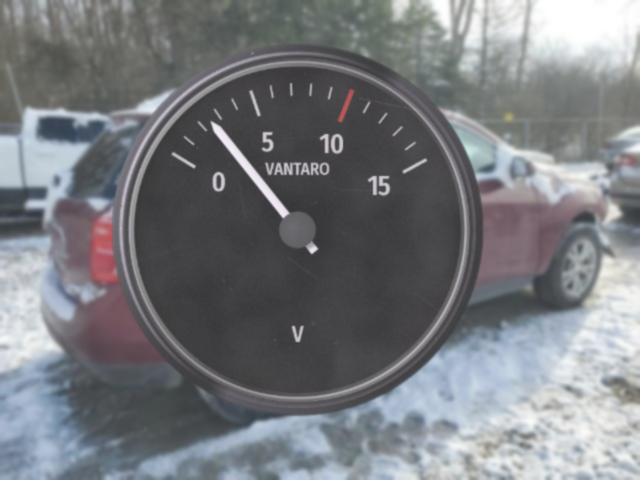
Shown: 2.5 V
